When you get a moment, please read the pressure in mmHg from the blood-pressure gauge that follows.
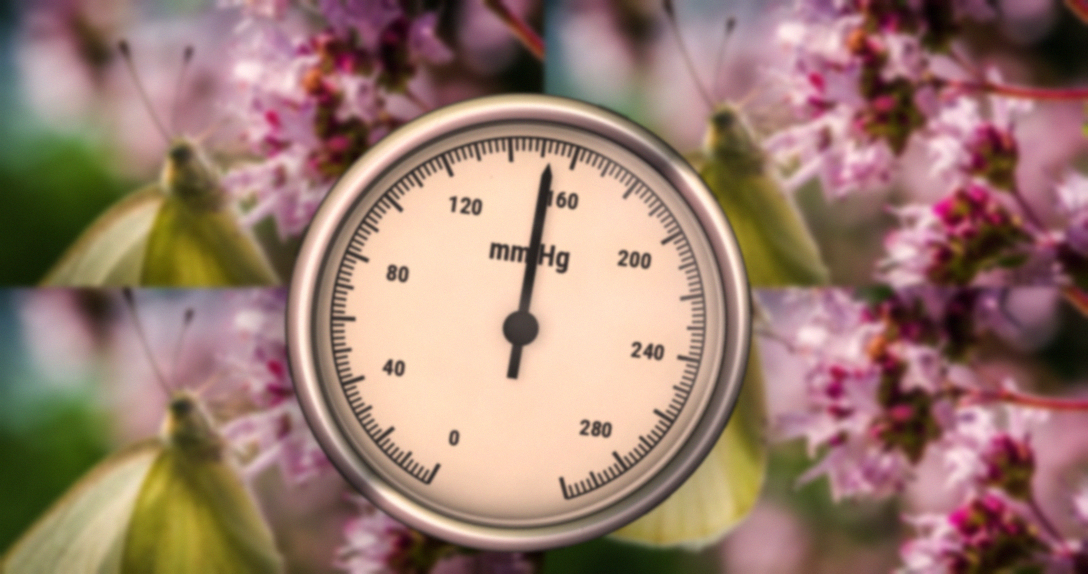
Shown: 152 mmHg
